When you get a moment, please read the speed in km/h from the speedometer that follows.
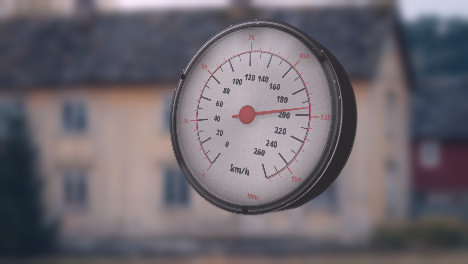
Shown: 195 km/h
